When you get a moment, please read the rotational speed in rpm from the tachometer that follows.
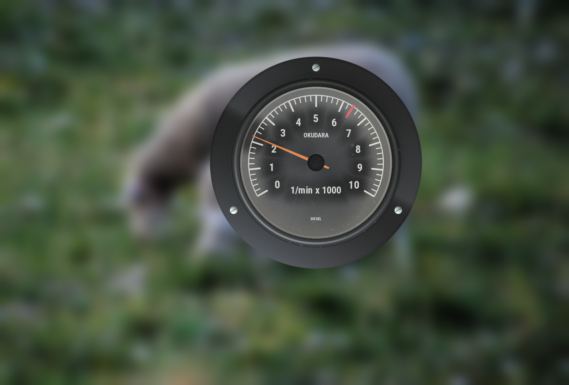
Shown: 2200 rpm
